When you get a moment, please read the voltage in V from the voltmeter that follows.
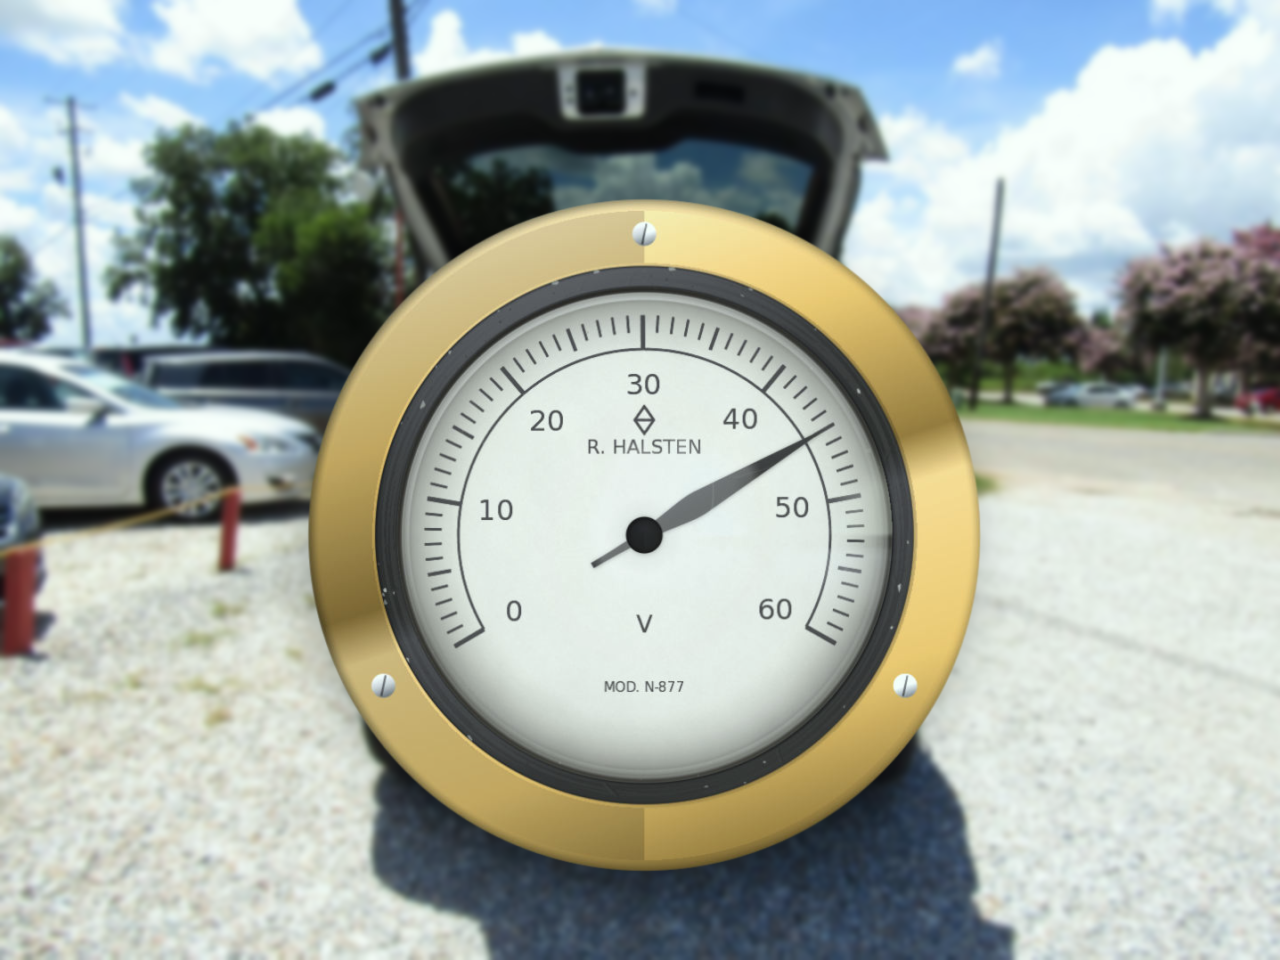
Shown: 45 V
